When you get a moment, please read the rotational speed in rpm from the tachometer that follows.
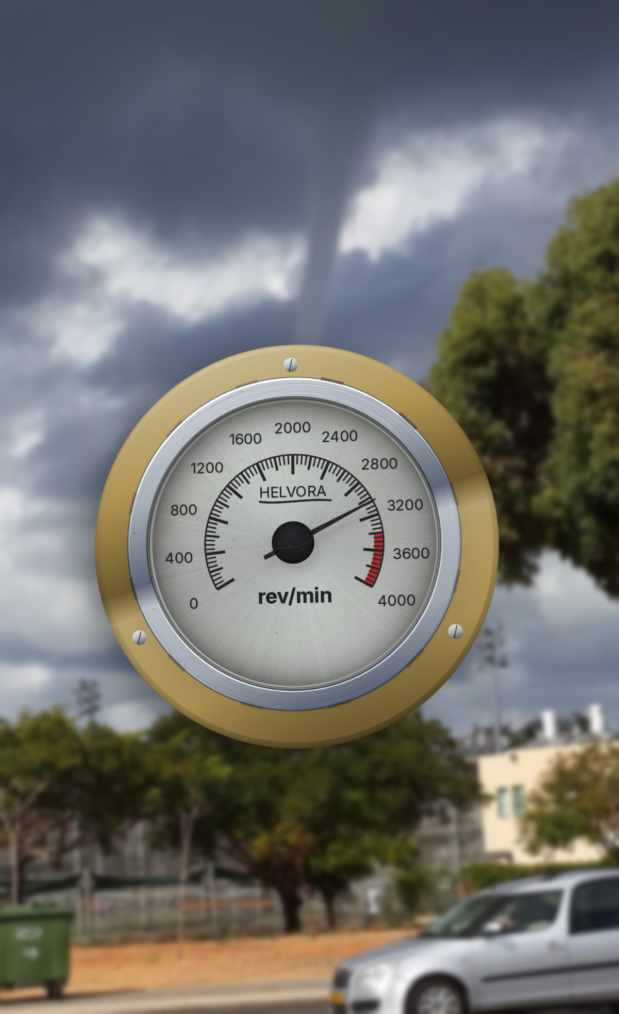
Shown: 3050 rpm
